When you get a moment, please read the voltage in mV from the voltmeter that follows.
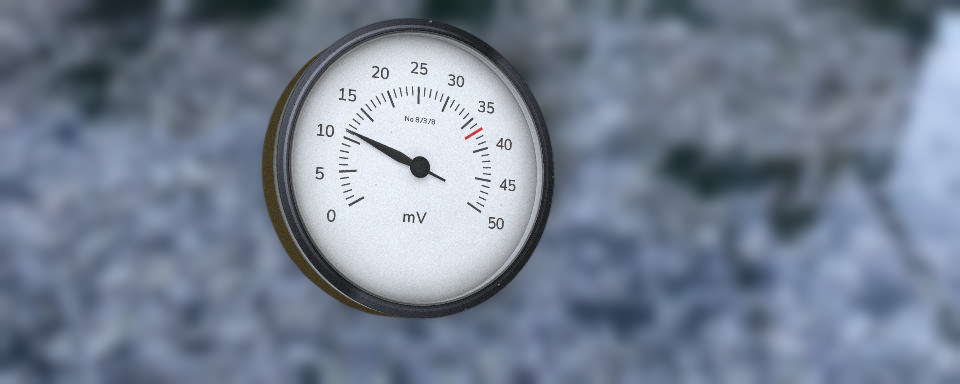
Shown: 11 mV
